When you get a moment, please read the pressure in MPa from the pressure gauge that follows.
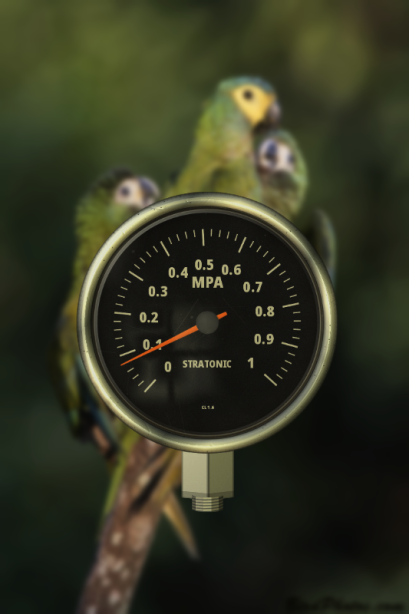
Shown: 0.08 MPa
